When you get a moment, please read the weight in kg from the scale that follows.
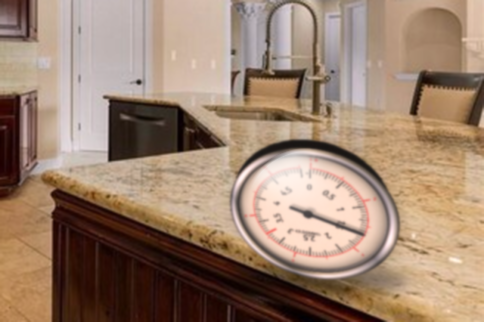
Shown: 1.5 kg
